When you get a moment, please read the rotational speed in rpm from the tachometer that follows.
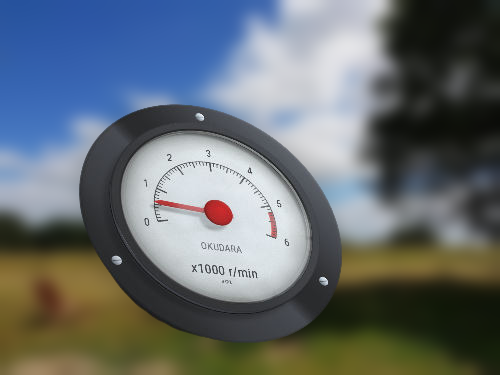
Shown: 500 rpm
